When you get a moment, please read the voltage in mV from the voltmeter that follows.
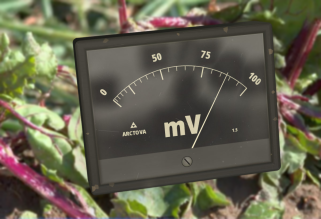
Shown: 87.5 mV
